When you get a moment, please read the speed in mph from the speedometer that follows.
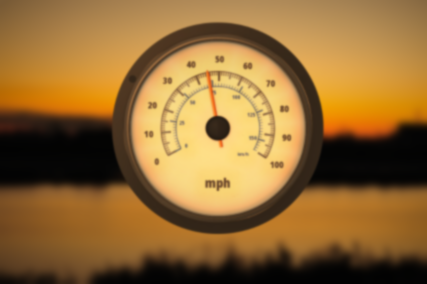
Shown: 45 mph
